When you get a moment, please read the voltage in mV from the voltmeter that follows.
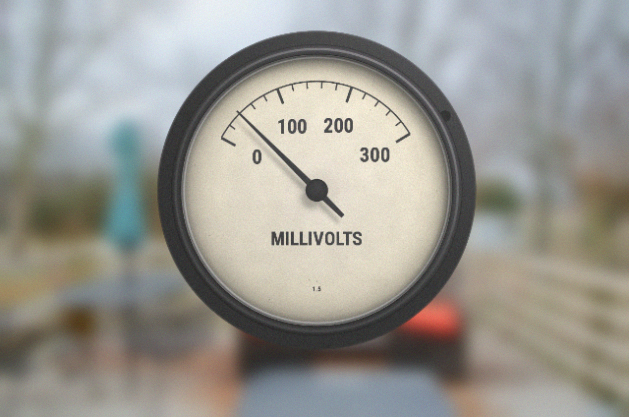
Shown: 40 mV
